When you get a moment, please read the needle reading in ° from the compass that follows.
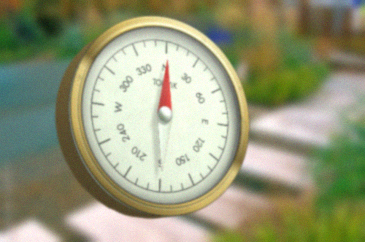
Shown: 0 °
